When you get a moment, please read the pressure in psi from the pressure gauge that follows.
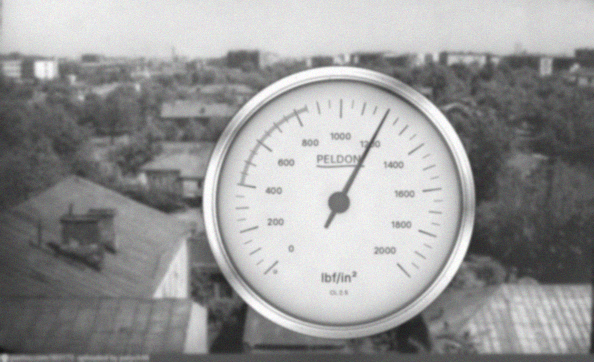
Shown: 1200 psi
